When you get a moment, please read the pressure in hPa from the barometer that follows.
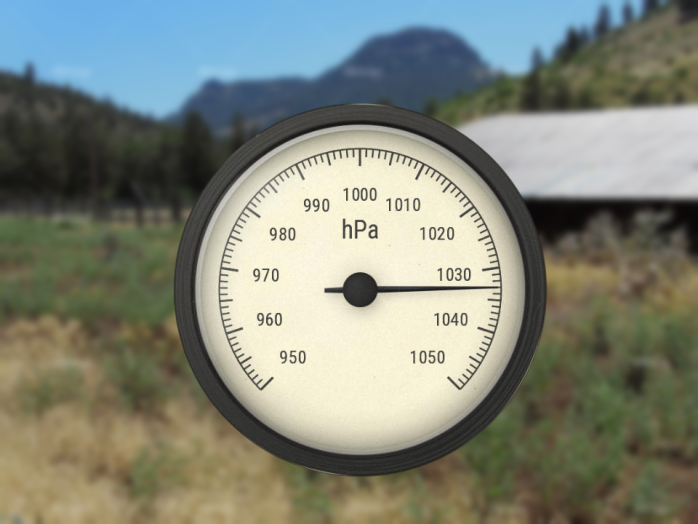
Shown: 1033 hPa
